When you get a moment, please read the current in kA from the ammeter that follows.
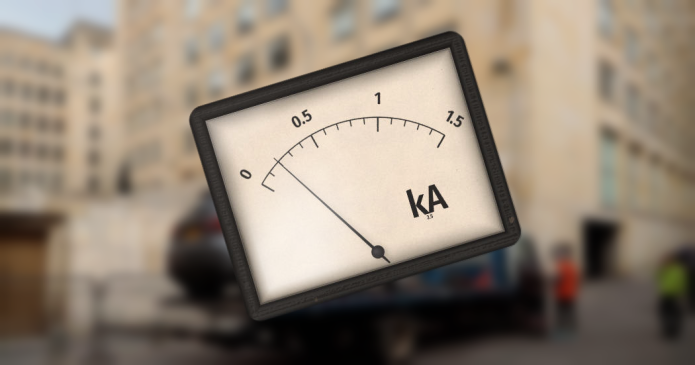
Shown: 0.2 kA
